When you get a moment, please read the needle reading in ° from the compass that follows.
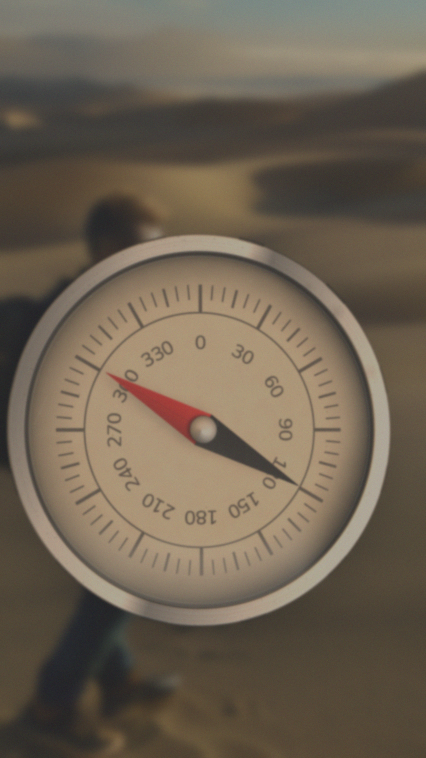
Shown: 300 °
